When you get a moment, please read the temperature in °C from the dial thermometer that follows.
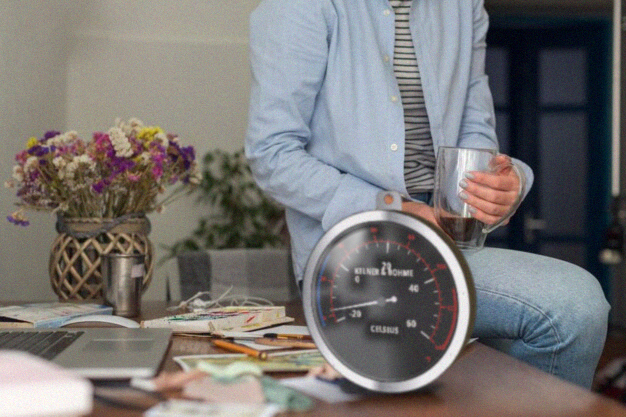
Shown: -16 °C
